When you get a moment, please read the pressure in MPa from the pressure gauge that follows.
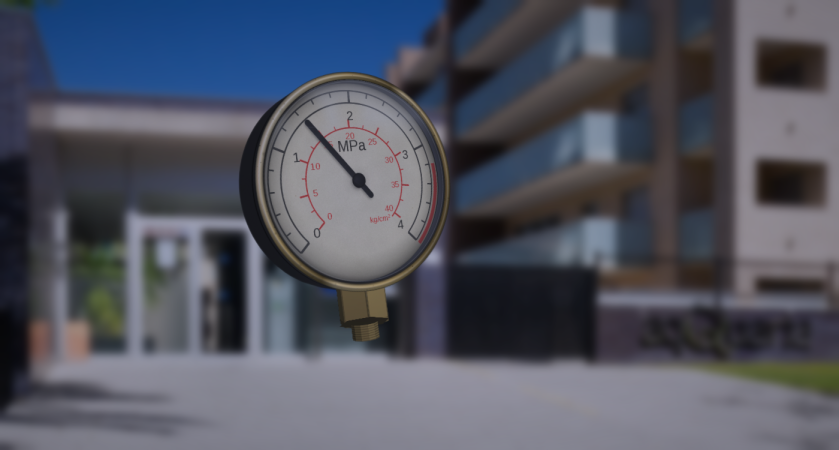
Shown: 1.4 MPa
